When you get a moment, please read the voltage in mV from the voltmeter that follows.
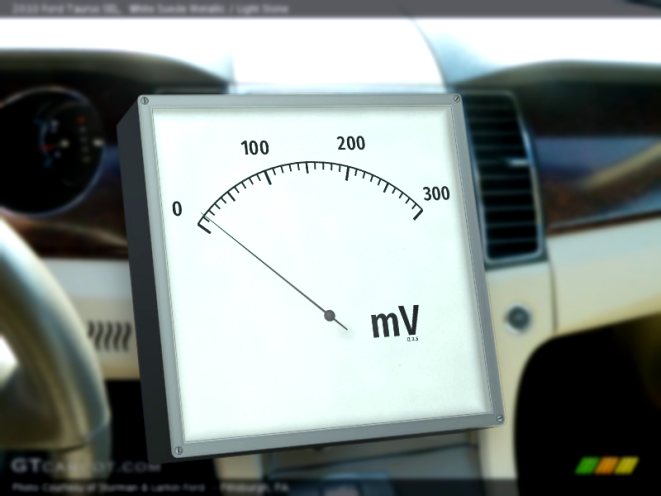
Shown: 10 mV
